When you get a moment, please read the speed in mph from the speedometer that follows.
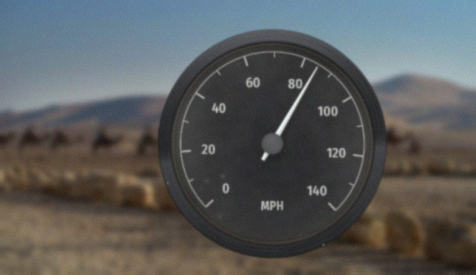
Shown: 85 mph
